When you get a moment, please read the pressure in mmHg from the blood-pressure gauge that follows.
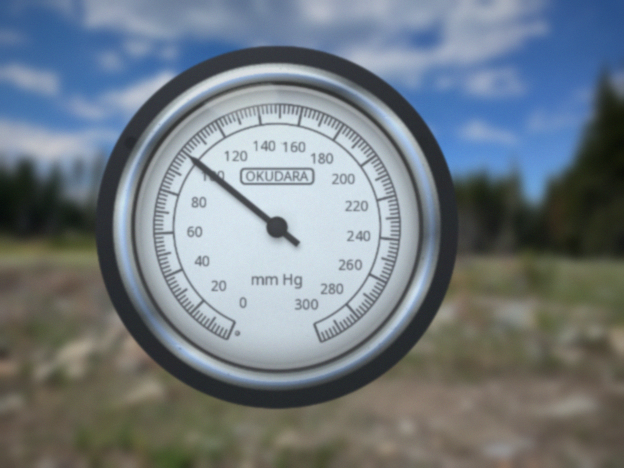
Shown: 100 mmHg
